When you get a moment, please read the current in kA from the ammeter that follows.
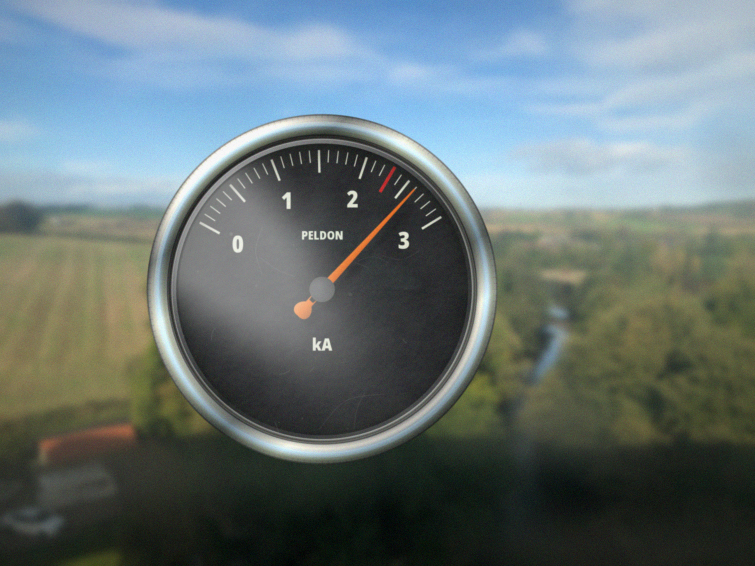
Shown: 2.6 kA
